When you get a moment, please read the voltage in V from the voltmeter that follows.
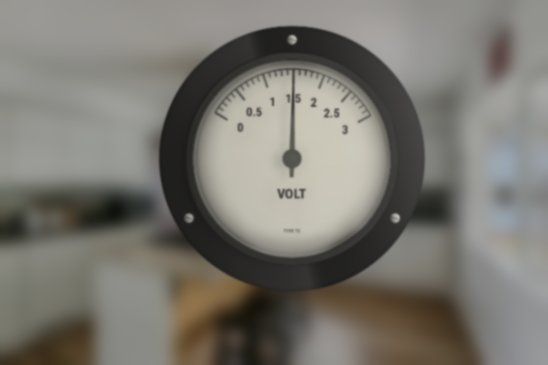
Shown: 1.5 V
